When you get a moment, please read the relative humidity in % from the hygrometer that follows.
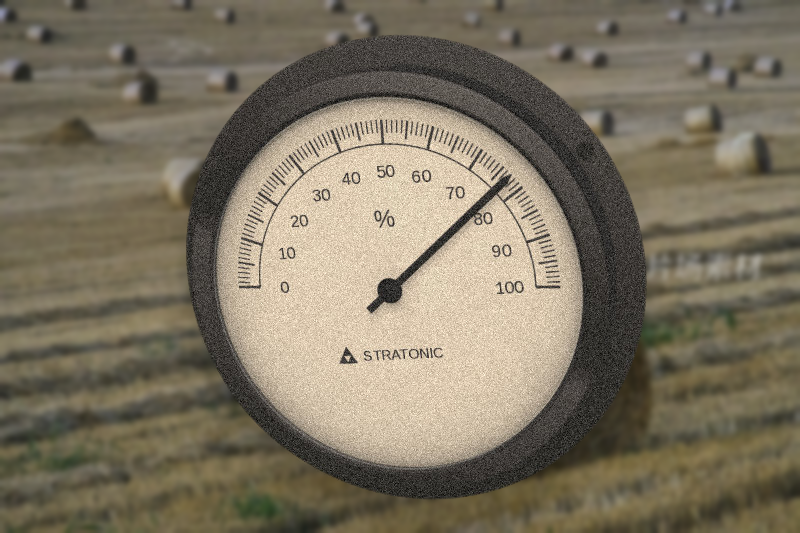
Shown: 77 %
